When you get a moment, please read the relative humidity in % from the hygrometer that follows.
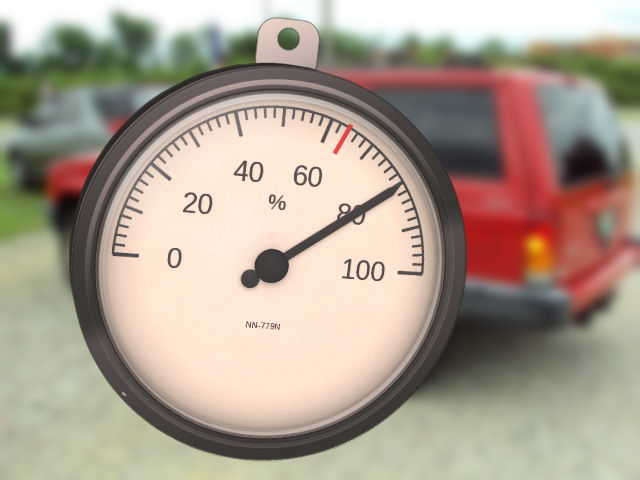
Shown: 80 %
